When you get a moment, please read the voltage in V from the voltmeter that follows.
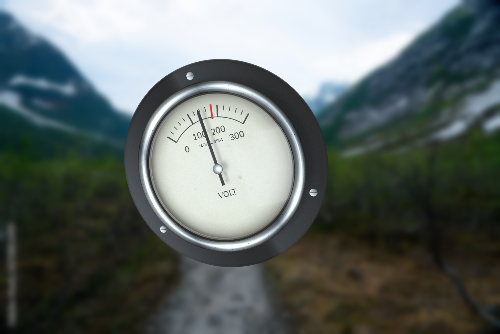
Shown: 140 V
